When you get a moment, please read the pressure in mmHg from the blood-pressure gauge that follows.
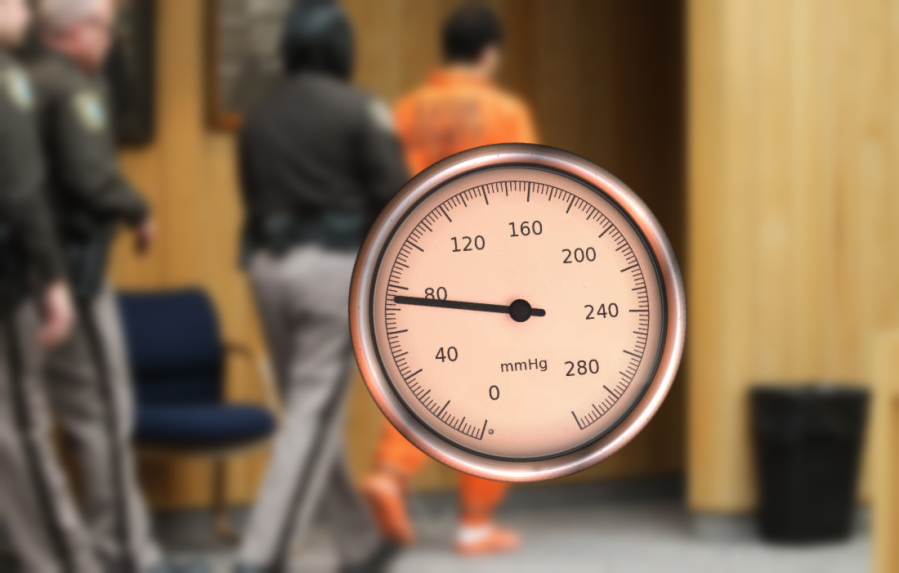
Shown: 74 mmHg
